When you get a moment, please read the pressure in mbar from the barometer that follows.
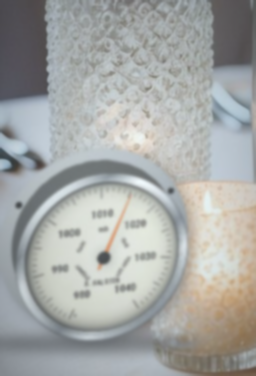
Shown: 1015 mbar
